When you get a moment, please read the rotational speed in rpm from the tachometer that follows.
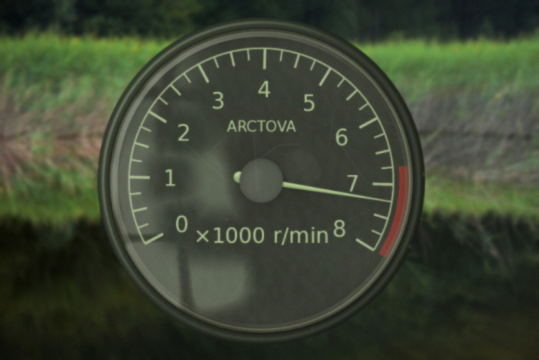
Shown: 7250 rpm
